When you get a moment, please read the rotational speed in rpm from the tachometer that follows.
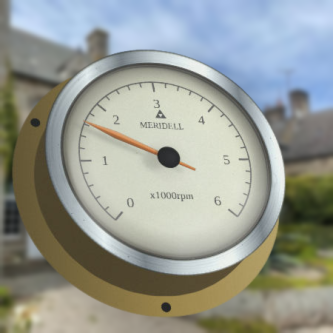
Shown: 1600 rpm
